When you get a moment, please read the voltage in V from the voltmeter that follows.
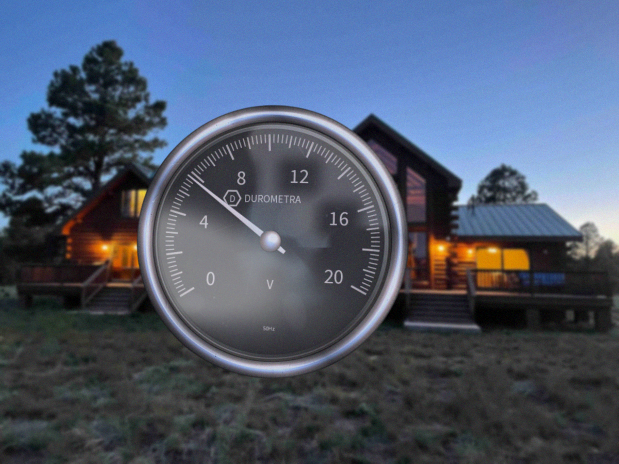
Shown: 5.8 V
